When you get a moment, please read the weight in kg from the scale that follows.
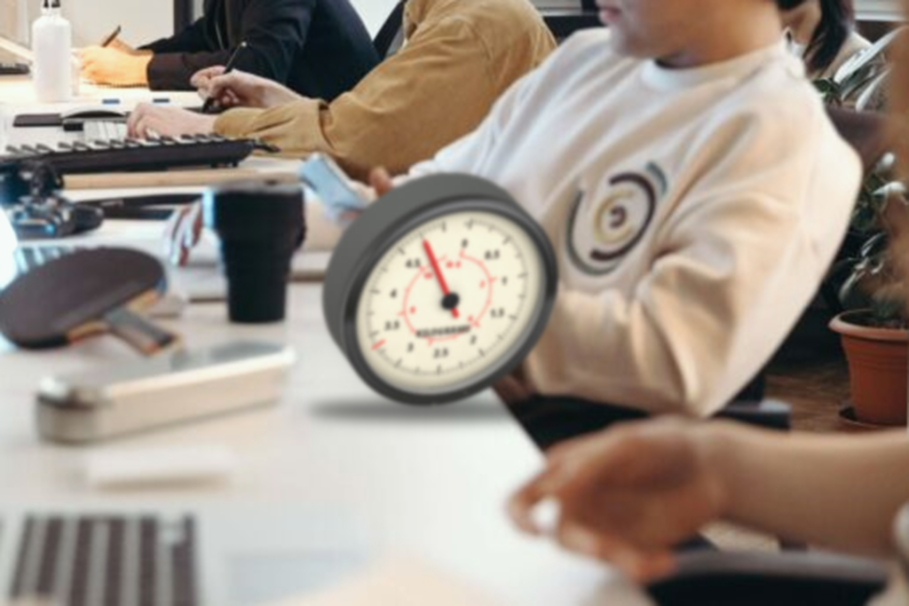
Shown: 4.75 kg
